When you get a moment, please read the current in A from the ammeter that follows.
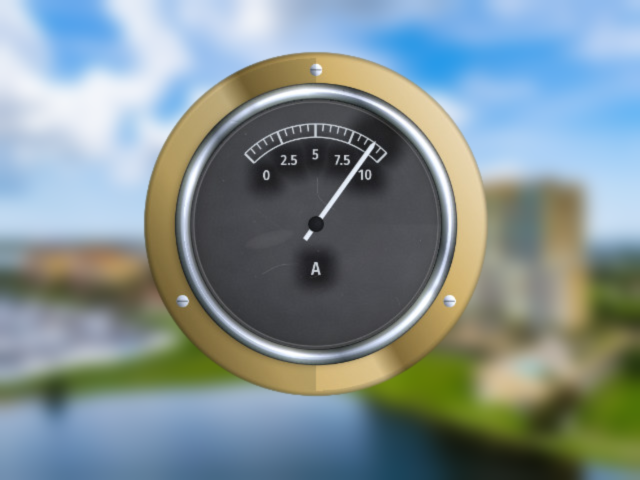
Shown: 9 A
